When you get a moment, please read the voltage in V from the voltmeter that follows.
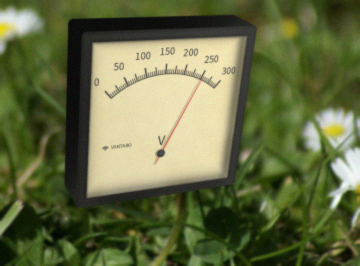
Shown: 250 V
